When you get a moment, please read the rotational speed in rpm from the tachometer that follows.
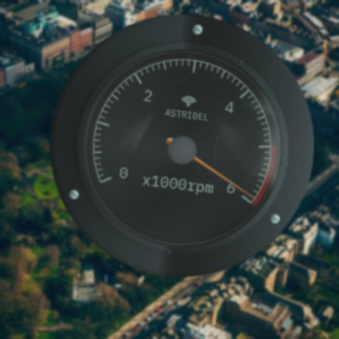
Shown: 5900 rpm
